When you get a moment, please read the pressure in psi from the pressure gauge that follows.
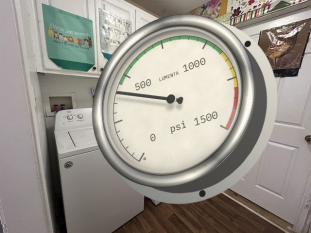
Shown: 400 psi
